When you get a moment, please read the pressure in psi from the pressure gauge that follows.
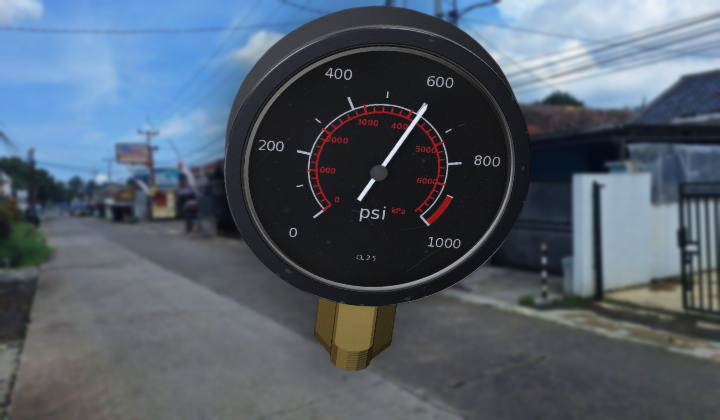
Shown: 600 psi
